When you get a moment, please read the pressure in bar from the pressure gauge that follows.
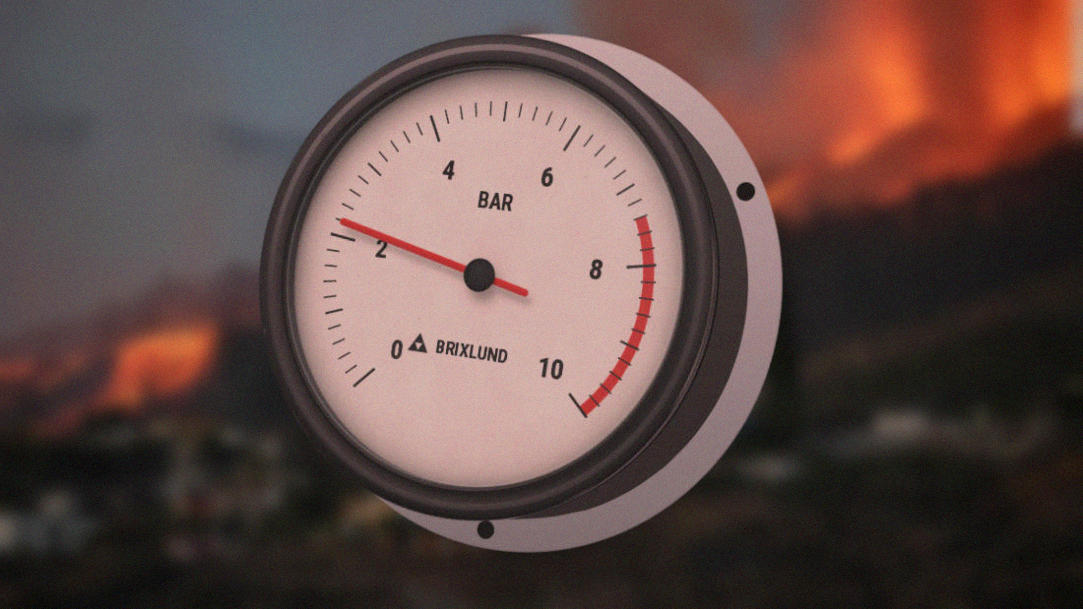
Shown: 2.2 bar
